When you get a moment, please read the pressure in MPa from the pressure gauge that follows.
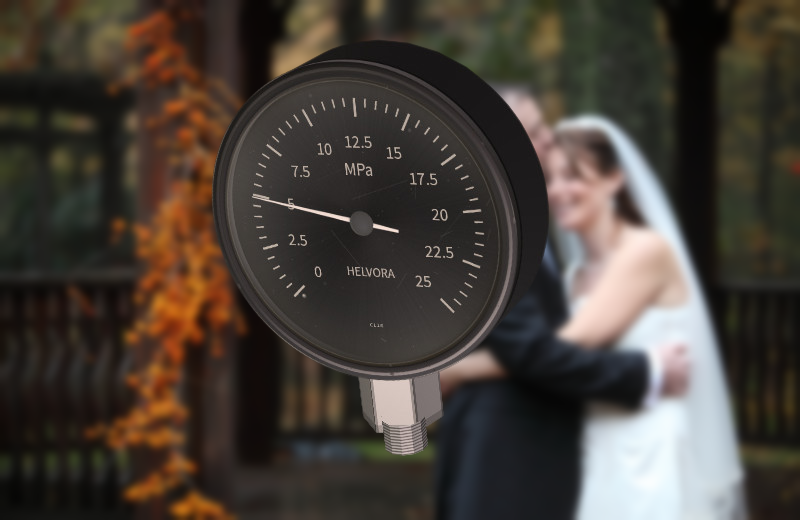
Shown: 5 MPa
